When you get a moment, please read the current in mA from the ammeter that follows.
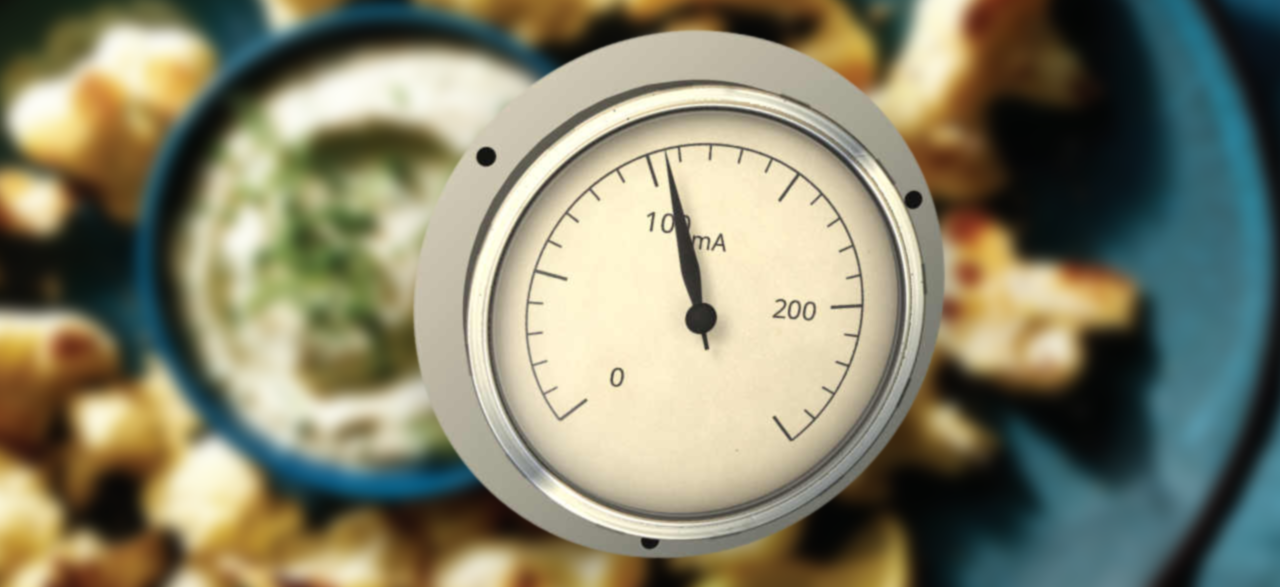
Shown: 105 mA
